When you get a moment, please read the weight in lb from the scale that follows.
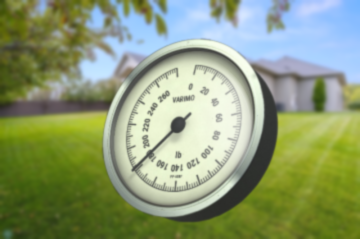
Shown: 180 lb
